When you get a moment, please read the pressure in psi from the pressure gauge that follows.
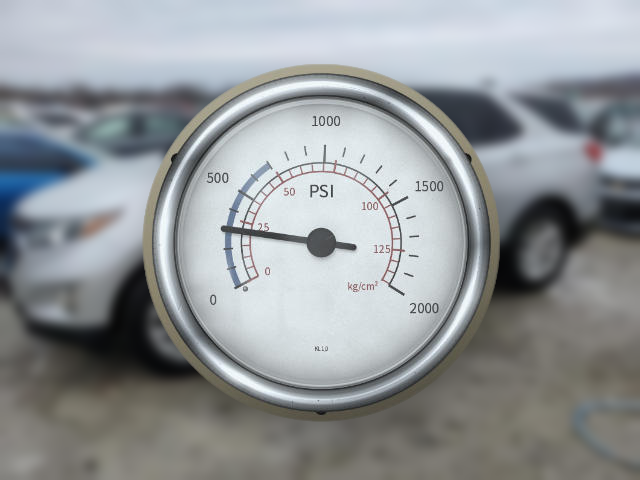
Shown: 300 psi
